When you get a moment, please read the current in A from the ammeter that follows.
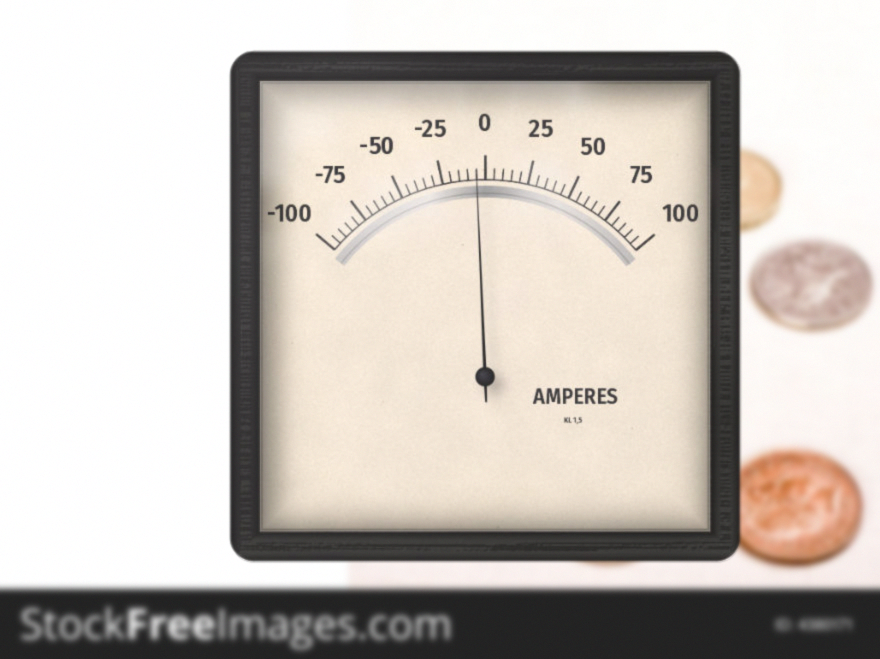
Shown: -5 A
